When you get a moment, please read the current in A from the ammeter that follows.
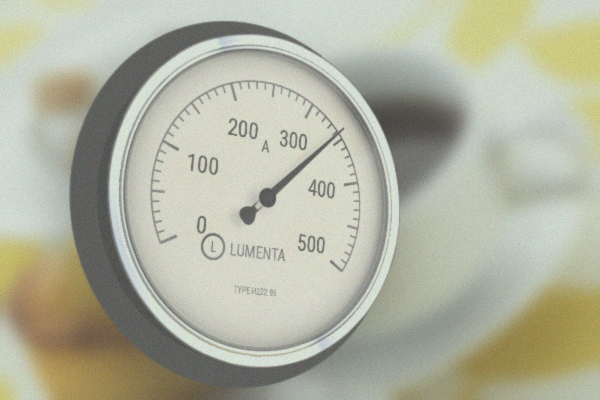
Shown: 340 A
